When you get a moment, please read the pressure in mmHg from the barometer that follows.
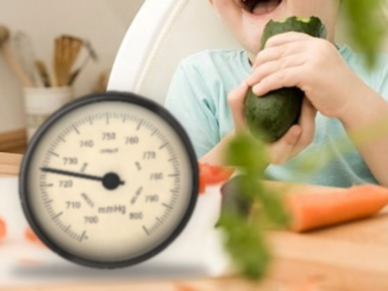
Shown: 725 mmHg
